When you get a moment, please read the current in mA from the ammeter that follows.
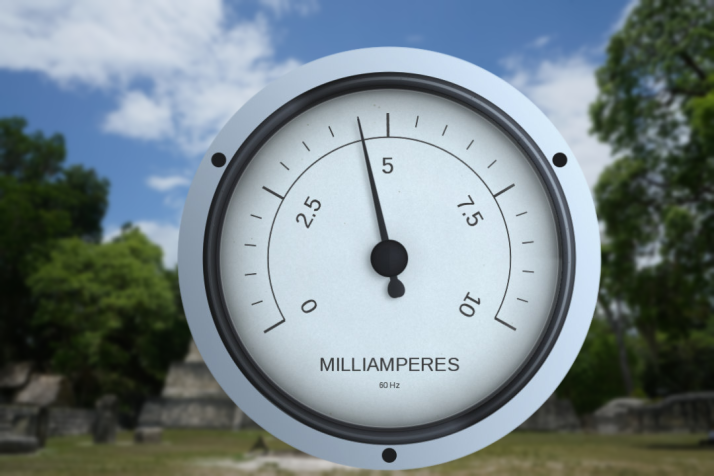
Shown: 4.5 mA
